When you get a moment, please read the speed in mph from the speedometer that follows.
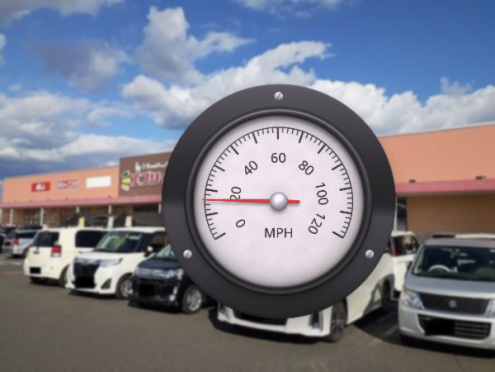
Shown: 16 mph
